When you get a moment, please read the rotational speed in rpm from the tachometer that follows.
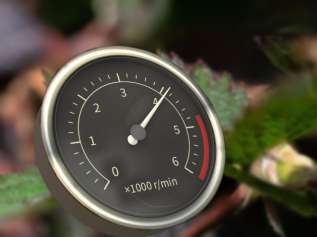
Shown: 4100 rpm
